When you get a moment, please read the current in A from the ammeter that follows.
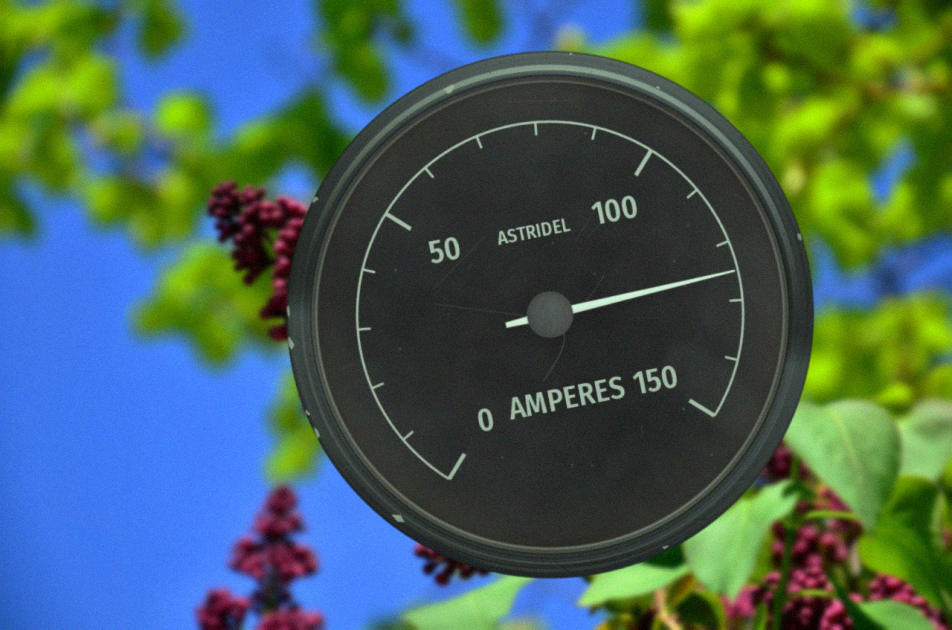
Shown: 125 A
